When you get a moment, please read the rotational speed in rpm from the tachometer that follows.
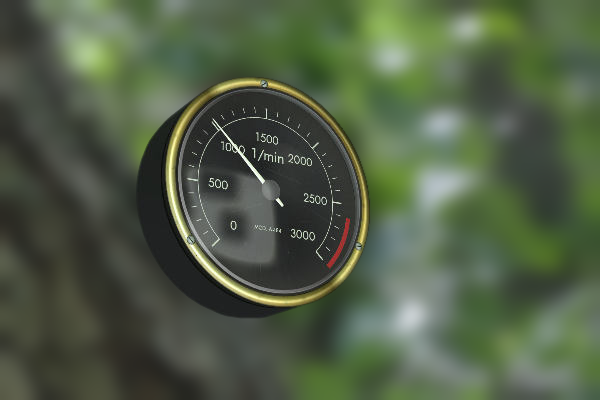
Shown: 1000 rpm
